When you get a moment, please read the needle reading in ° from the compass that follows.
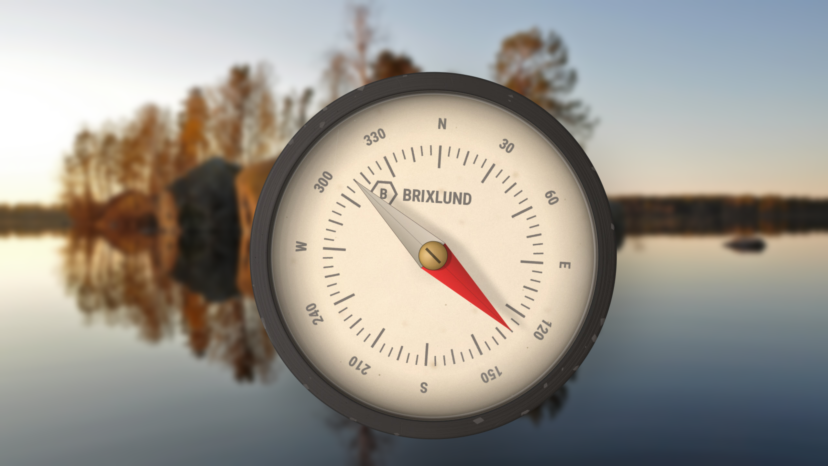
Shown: 130 °
